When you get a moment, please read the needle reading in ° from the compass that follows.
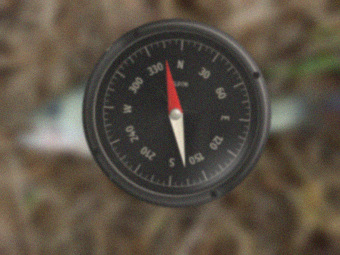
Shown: 345 °
